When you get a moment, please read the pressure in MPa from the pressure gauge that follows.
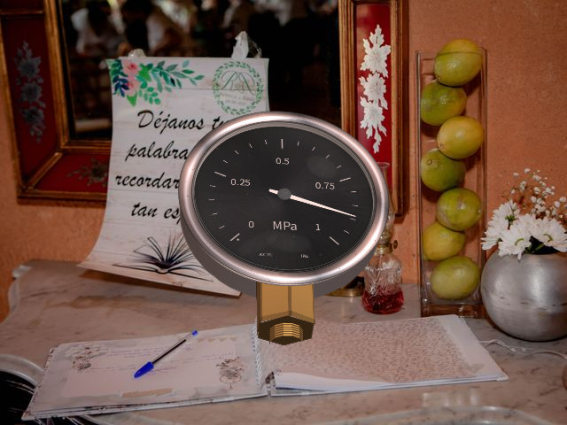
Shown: 0.9 MPa
